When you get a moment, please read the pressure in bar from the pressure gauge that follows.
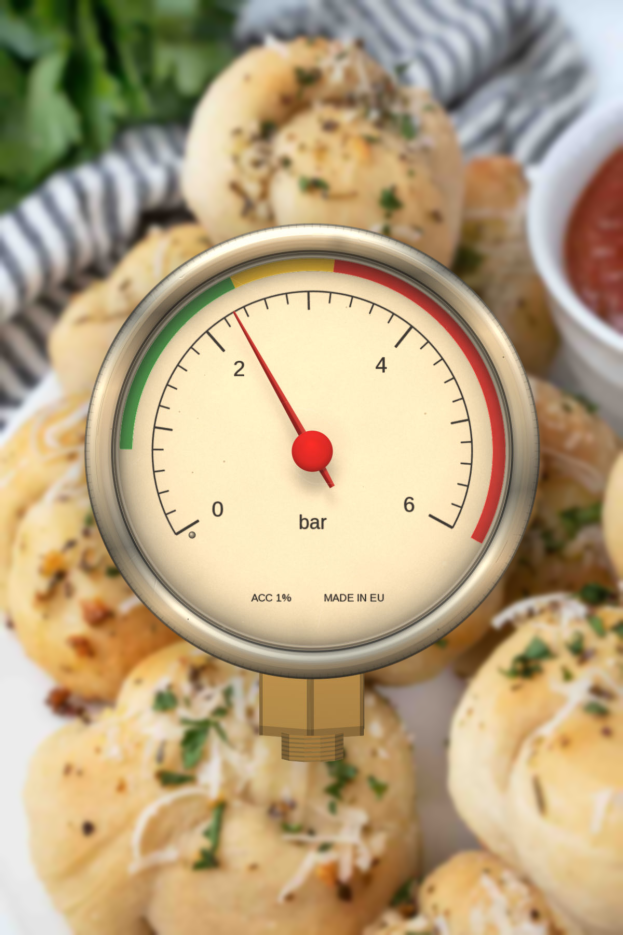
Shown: 2.3 bar
